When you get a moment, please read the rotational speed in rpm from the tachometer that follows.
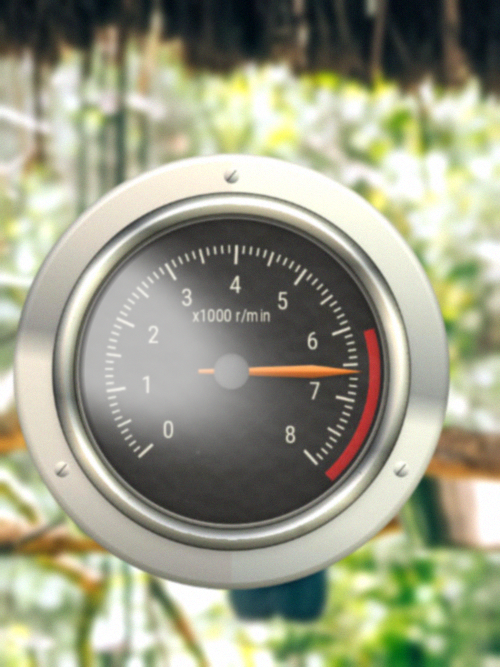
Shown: 6600 rpm
